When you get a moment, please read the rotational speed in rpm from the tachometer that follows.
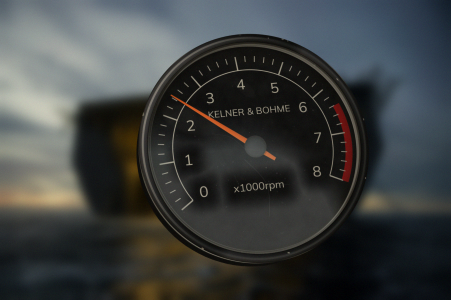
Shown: 2400 rpm
